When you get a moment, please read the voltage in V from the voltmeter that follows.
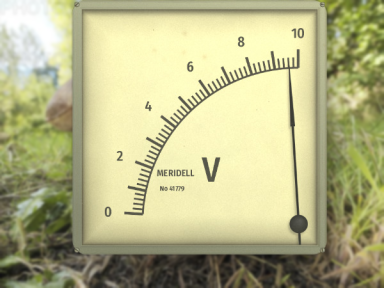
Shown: 9.6 V
